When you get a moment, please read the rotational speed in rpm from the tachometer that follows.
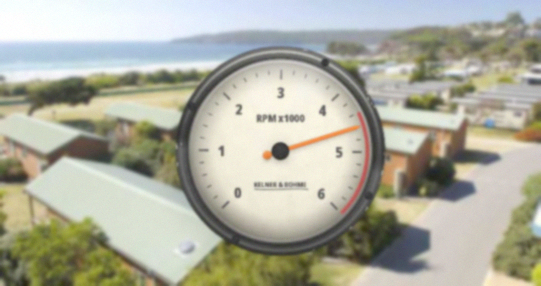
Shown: 4600 rpm
